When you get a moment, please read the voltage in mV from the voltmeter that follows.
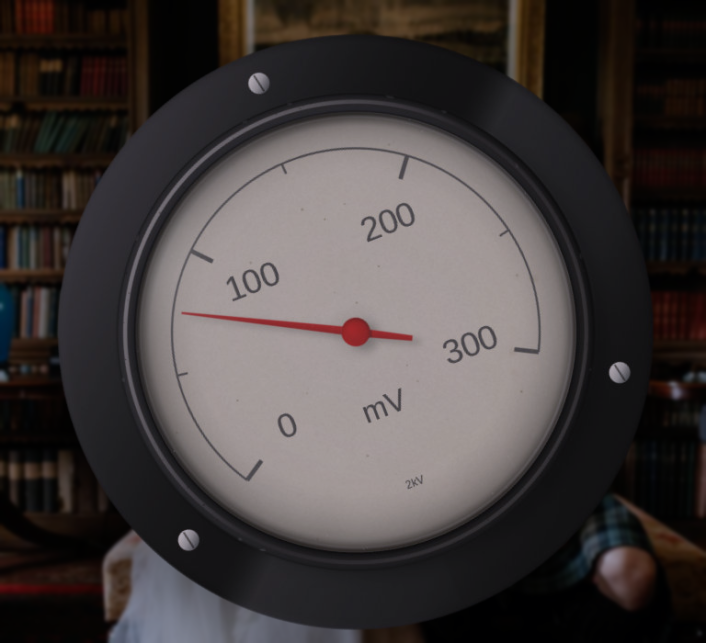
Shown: 75 mV
